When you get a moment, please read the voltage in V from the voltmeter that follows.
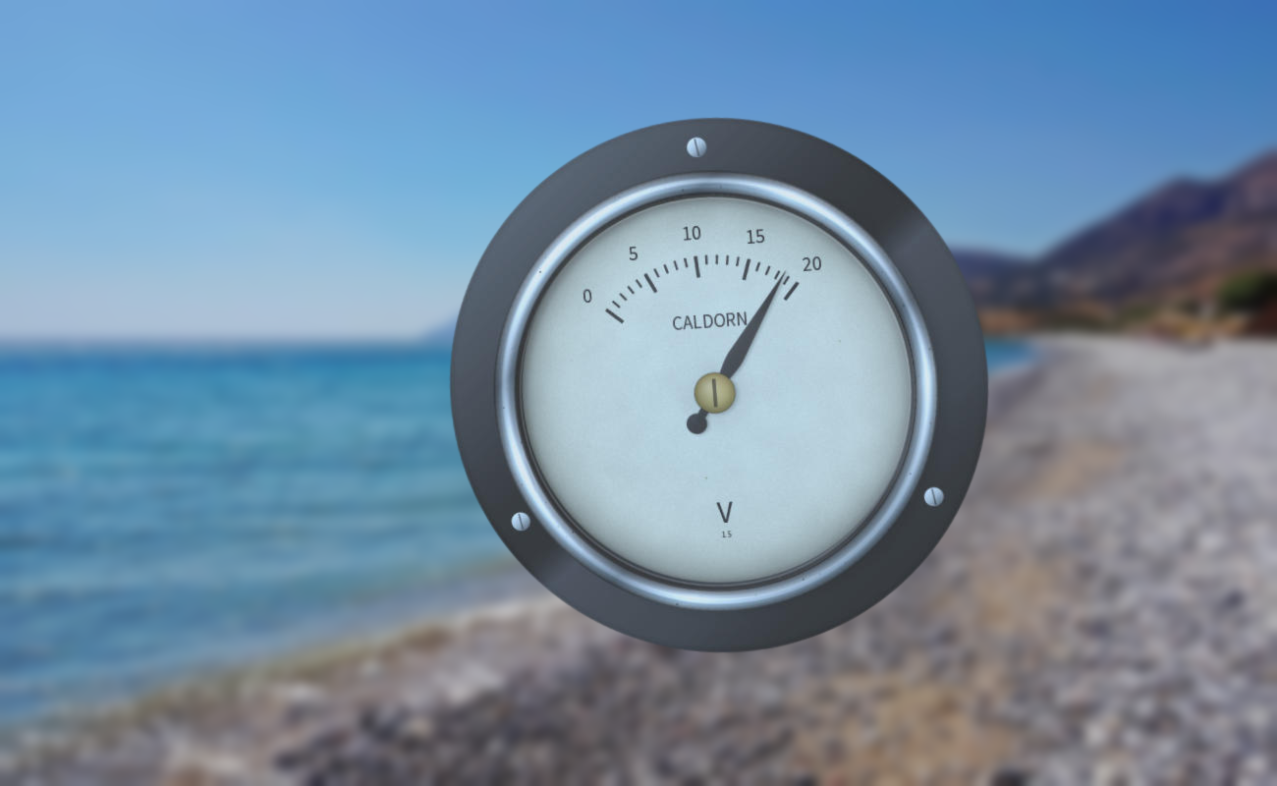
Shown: 18.5 V
